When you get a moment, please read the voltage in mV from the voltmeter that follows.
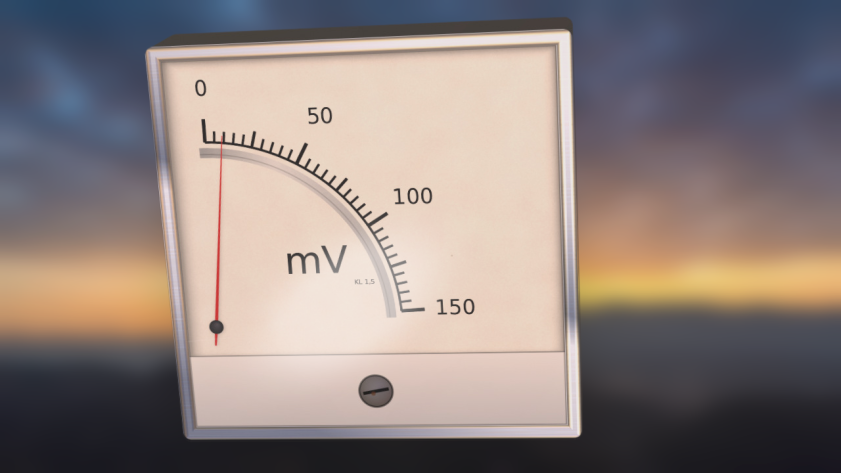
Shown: 10 mV
